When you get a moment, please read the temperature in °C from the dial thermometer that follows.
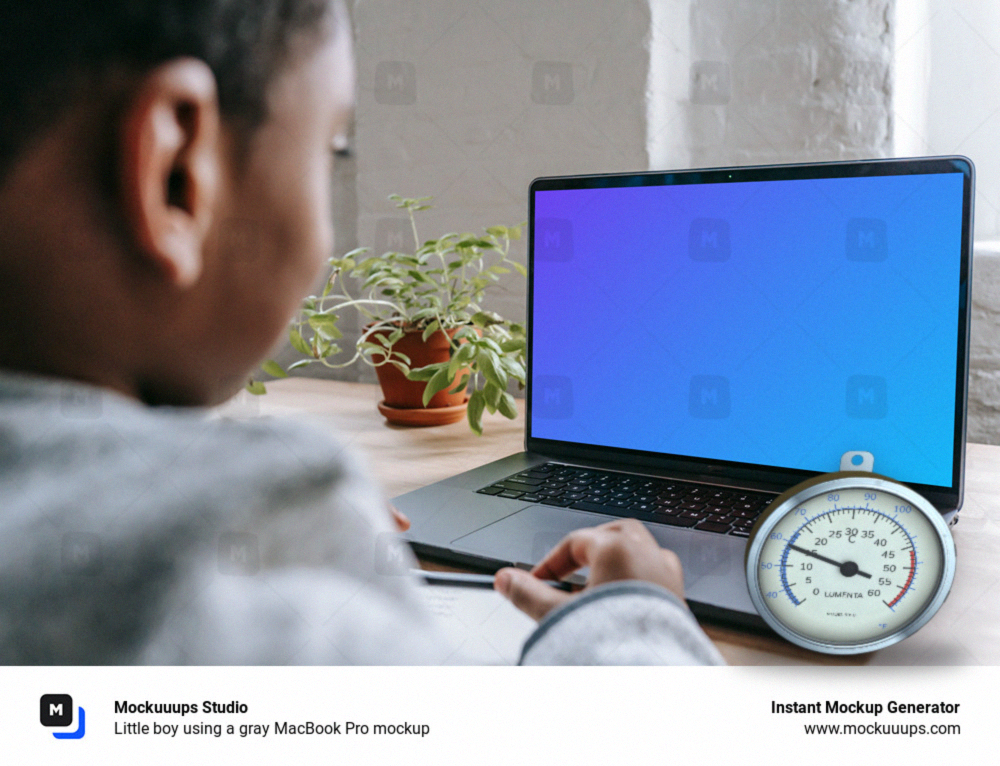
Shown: 15 °C
